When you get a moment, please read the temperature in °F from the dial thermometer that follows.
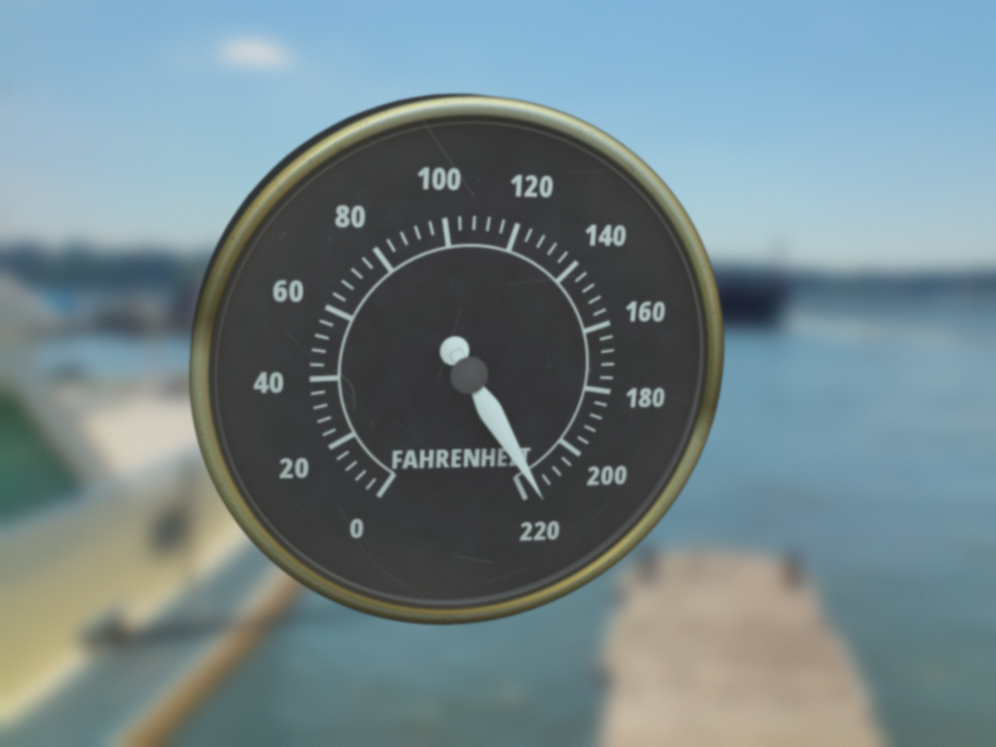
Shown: 216 °F
